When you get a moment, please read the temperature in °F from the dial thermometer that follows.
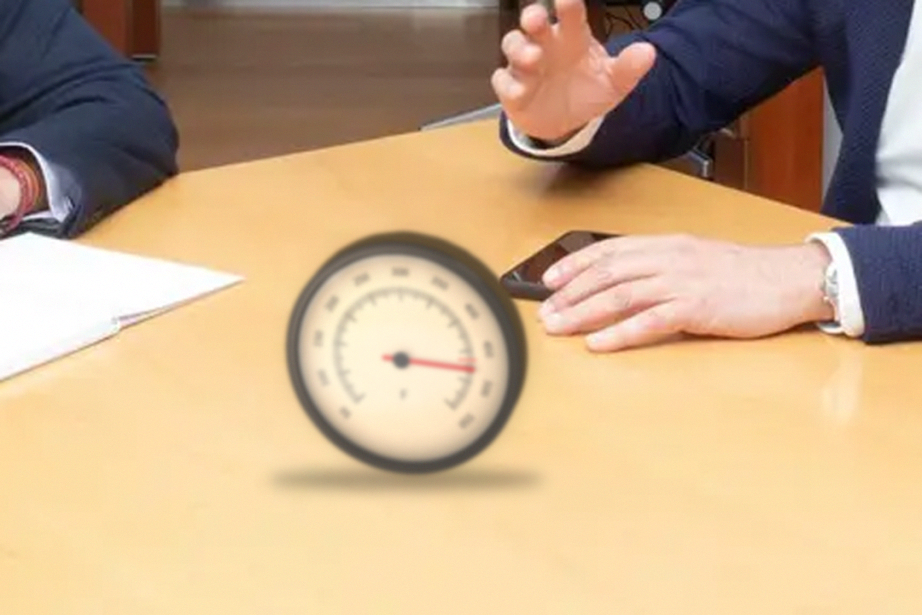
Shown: 475 °F
